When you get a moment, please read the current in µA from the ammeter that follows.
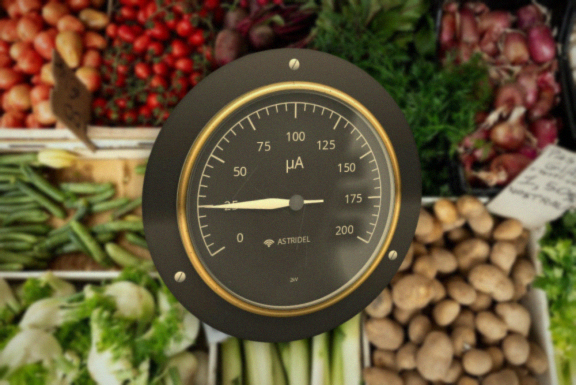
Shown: 25 µA
